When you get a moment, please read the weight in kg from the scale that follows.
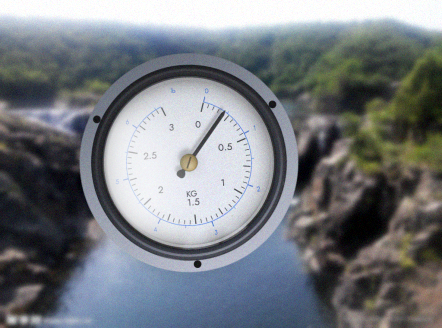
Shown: 0.2 kg
